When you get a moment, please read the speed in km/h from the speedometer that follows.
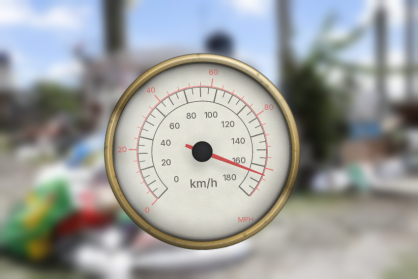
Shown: 165 km/h
